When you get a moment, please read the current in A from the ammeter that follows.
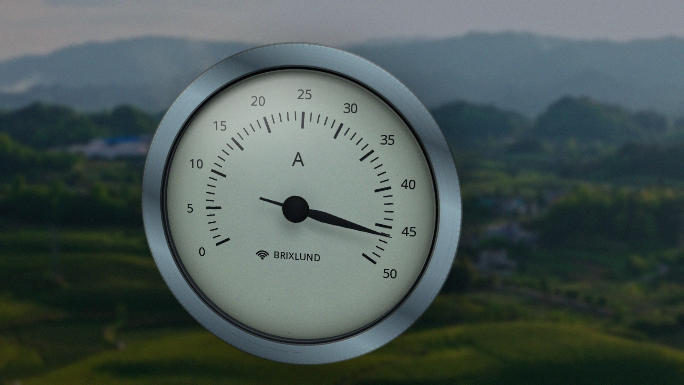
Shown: 46 A
